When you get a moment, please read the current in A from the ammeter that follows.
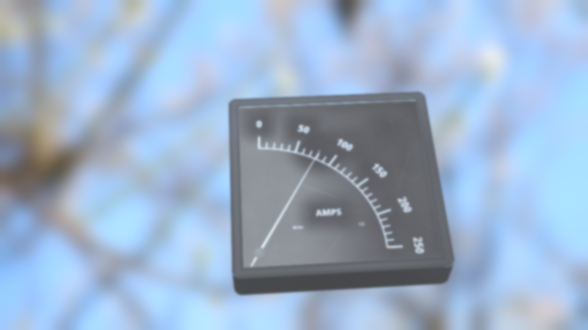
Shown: 80 A
